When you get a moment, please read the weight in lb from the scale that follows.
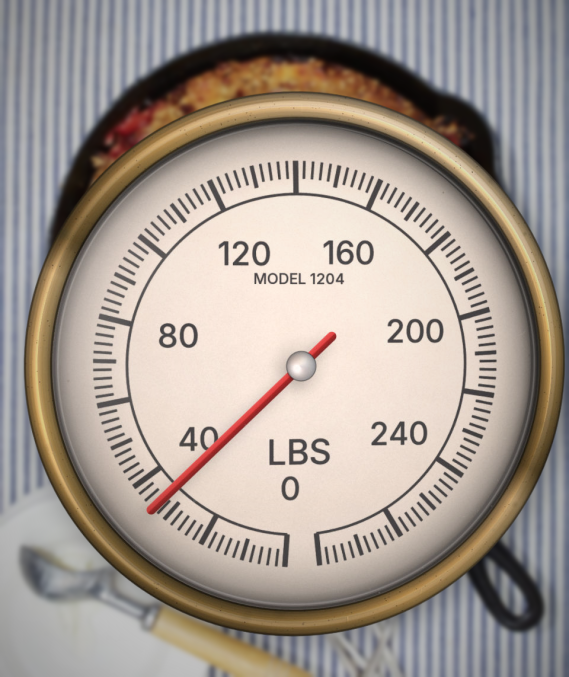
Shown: 34 lb
